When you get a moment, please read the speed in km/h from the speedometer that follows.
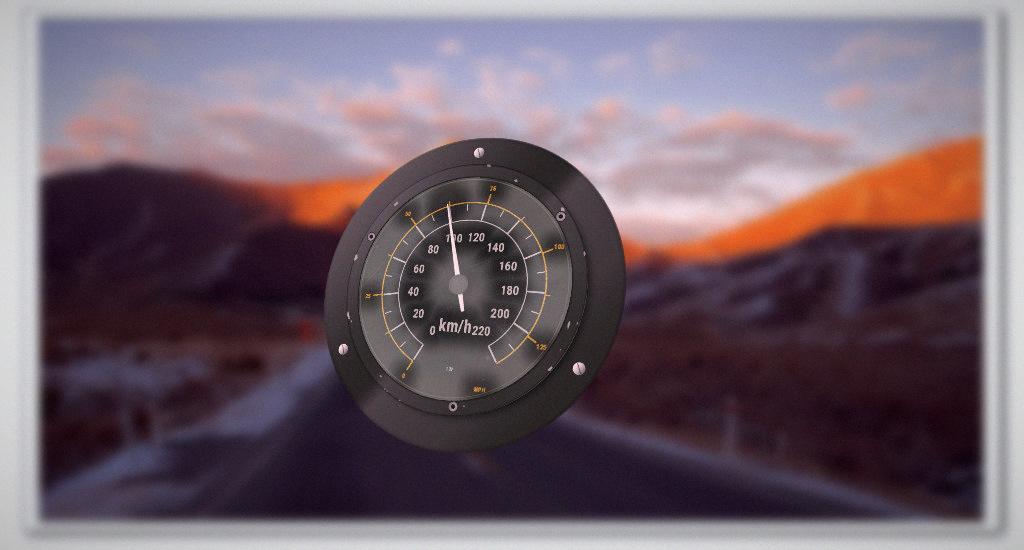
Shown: 100 km/h
